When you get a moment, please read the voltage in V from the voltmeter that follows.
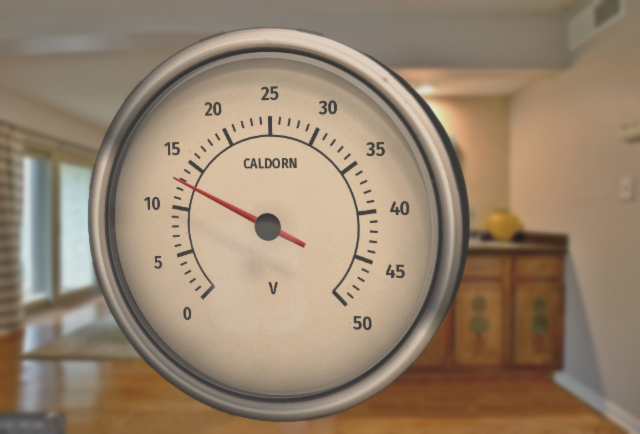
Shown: 13 V
